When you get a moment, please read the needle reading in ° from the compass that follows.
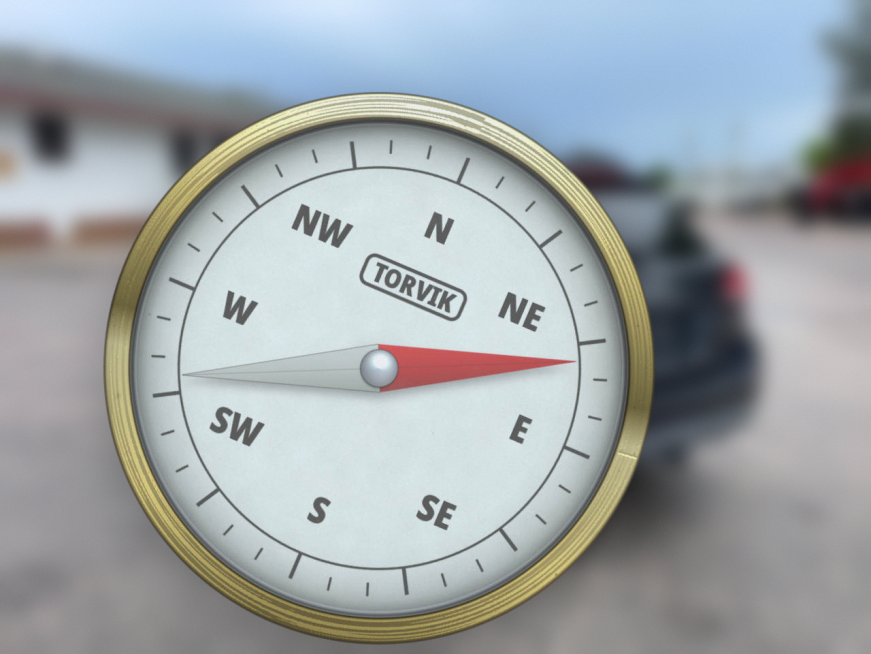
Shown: 65 °
